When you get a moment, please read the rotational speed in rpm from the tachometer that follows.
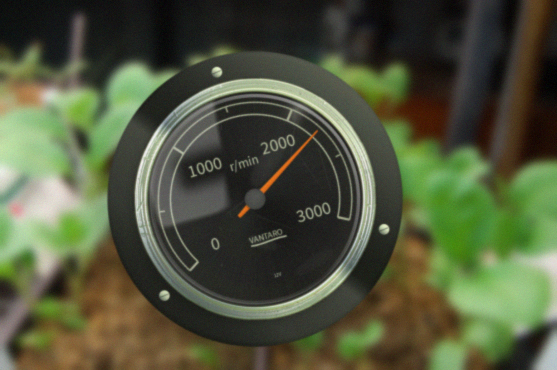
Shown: 2250 rpm
